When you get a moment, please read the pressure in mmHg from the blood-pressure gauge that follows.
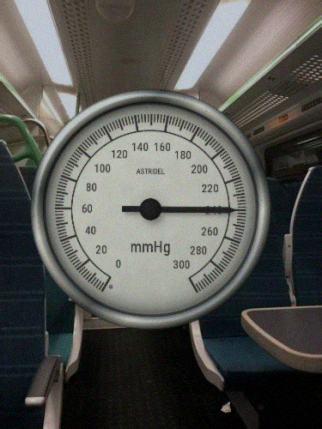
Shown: 240 mmHg
